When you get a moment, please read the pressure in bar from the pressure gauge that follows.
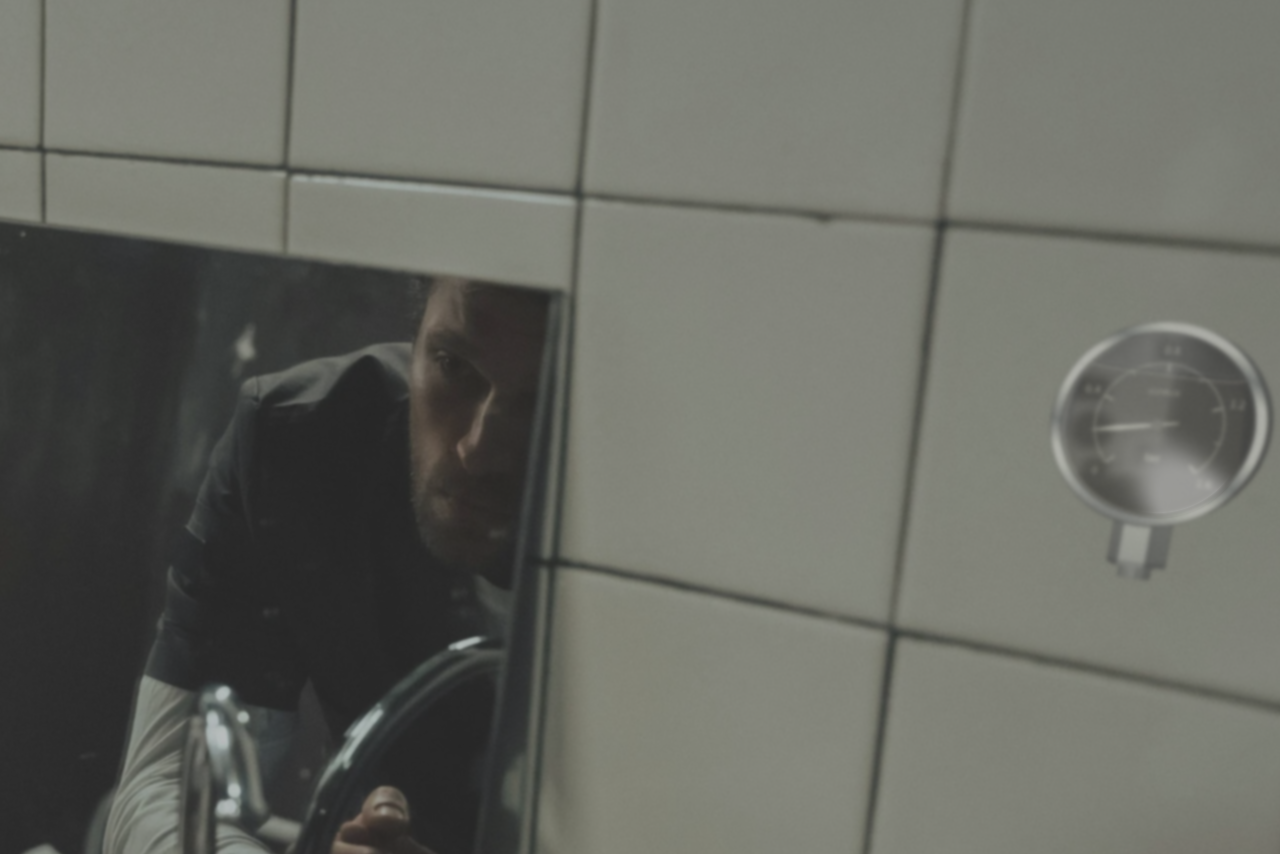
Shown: 0.2 bar
